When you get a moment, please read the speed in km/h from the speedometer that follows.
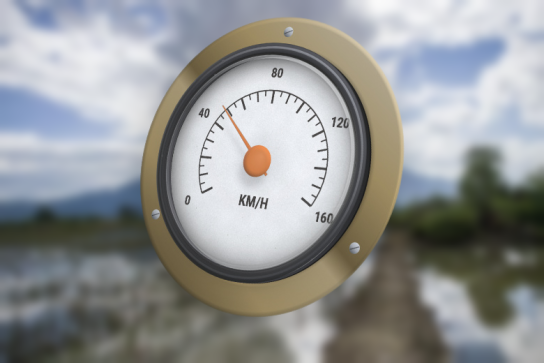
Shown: 50 km/h
